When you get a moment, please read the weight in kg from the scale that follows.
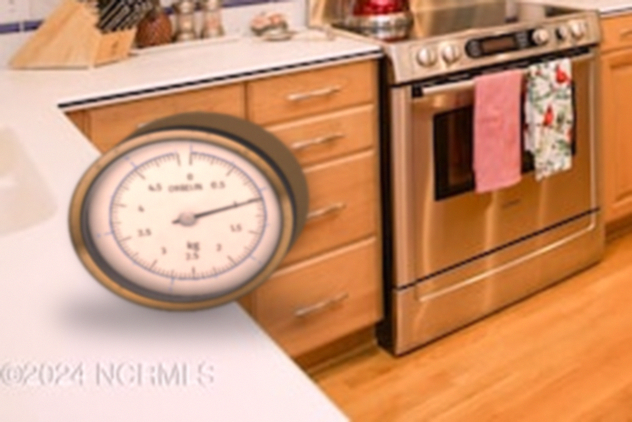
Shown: 1 kg
